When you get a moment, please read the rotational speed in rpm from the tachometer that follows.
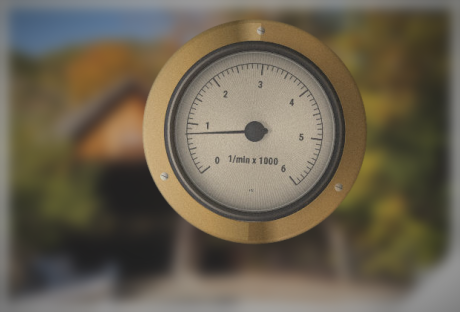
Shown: 800 rpm
